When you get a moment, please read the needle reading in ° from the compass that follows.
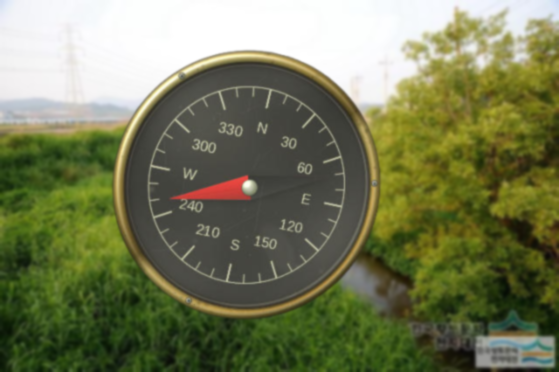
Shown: 250 °
